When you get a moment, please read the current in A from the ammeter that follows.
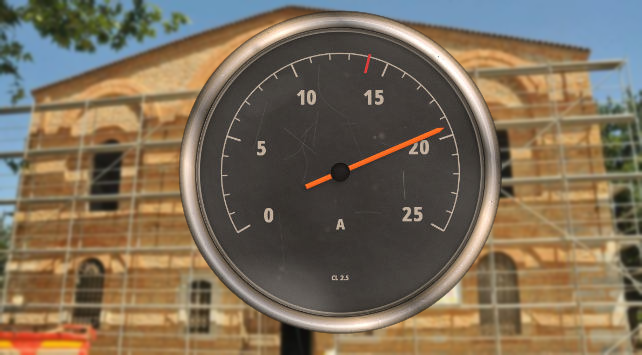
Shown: 19.5 A
